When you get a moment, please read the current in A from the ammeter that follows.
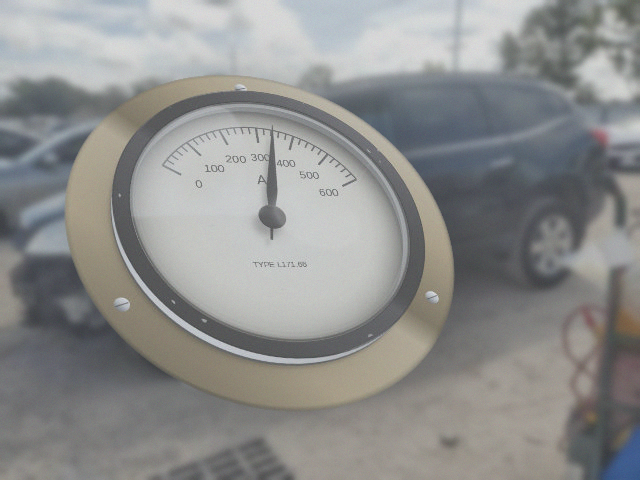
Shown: 340 A
